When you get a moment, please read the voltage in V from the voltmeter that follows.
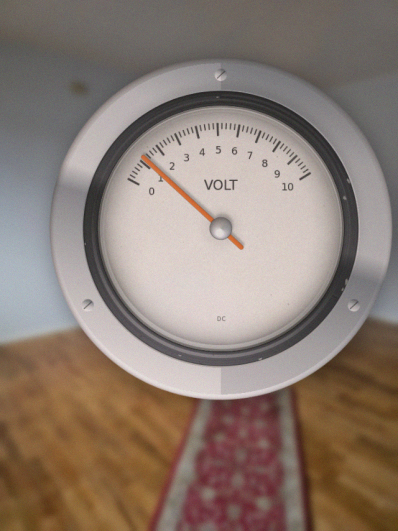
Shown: 1.2 V
